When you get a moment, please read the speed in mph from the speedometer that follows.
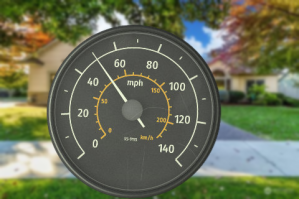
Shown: 50 mph
